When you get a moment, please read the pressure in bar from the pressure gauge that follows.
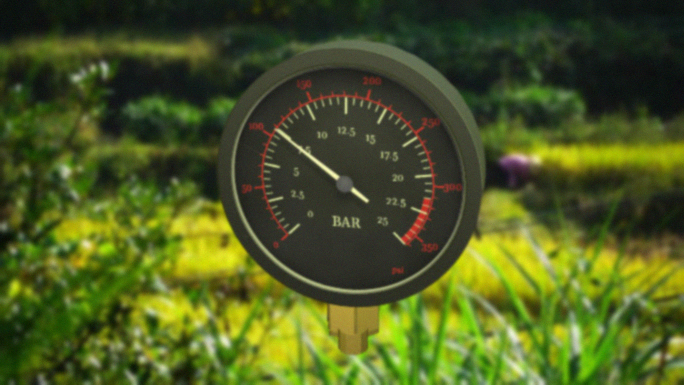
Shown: 7.5 bar
